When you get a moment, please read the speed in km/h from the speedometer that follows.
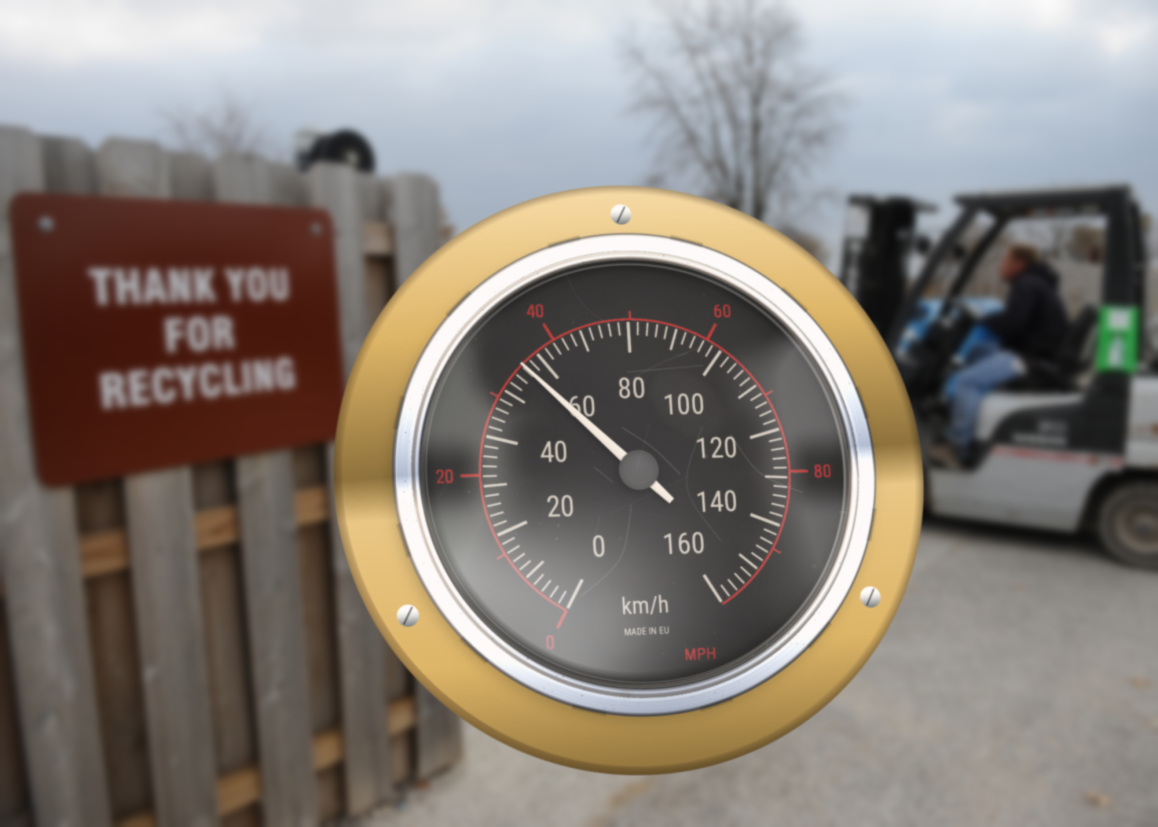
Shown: 56 km/h
